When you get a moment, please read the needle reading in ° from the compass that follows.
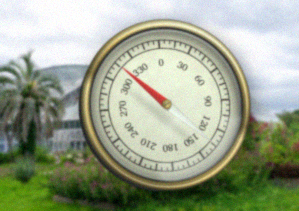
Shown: 315 °
